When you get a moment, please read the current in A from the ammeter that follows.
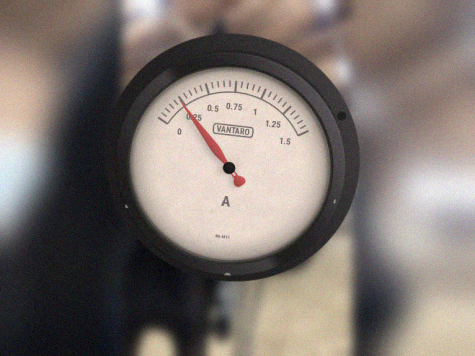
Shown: 0.25 A
